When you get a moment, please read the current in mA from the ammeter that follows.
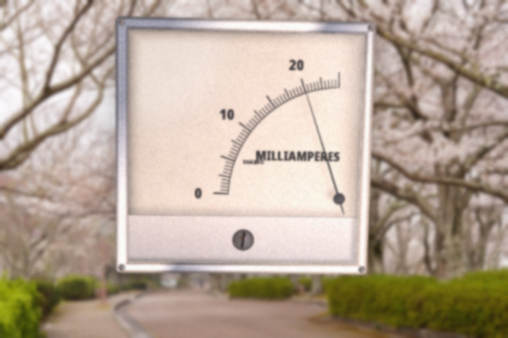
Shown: 20 mA
